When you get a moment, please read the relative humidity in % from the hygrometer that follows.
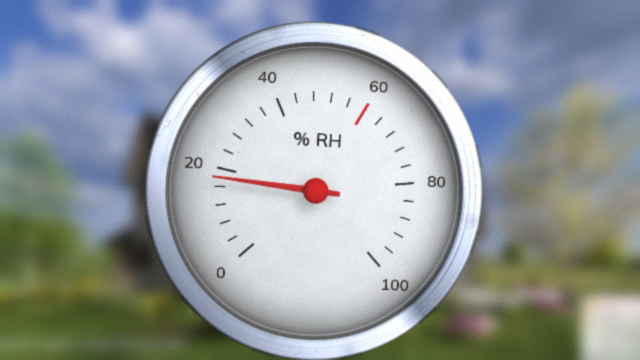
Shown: 18 %
